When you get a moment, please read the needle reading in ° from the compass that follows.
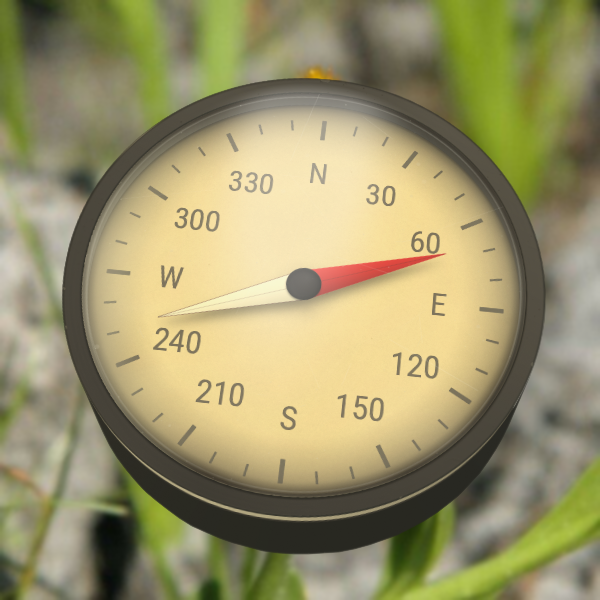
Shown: 70 °
